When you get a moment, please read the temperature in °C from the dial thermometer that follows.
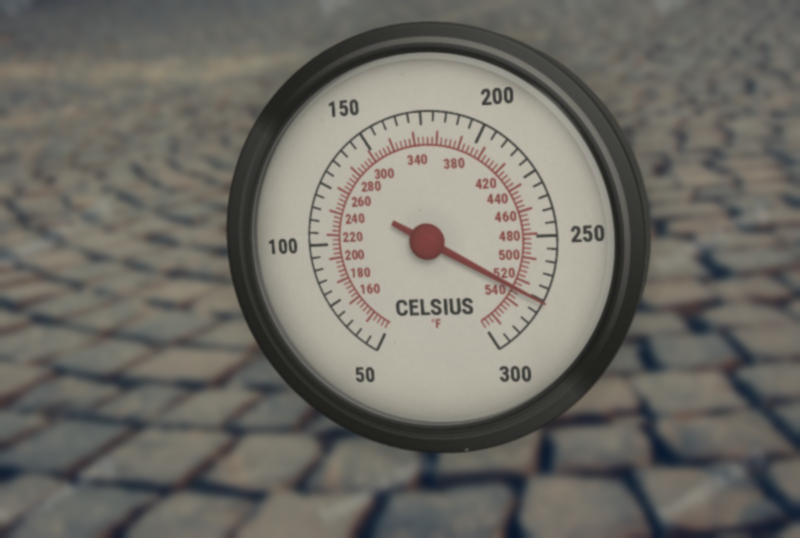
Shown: 275 °C
